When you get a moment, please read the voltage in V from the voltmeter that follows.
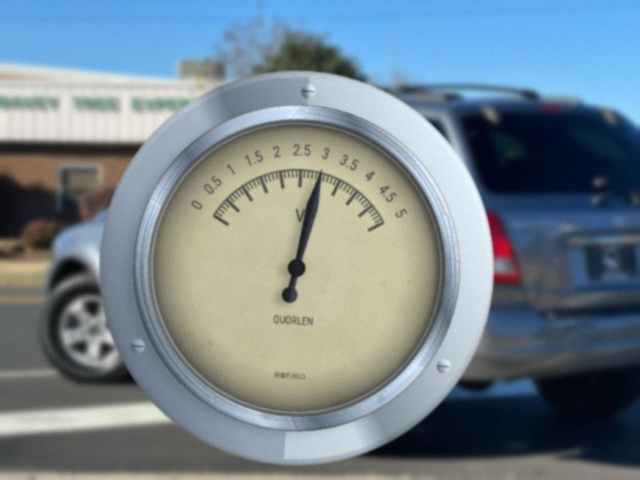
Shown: 3 V
